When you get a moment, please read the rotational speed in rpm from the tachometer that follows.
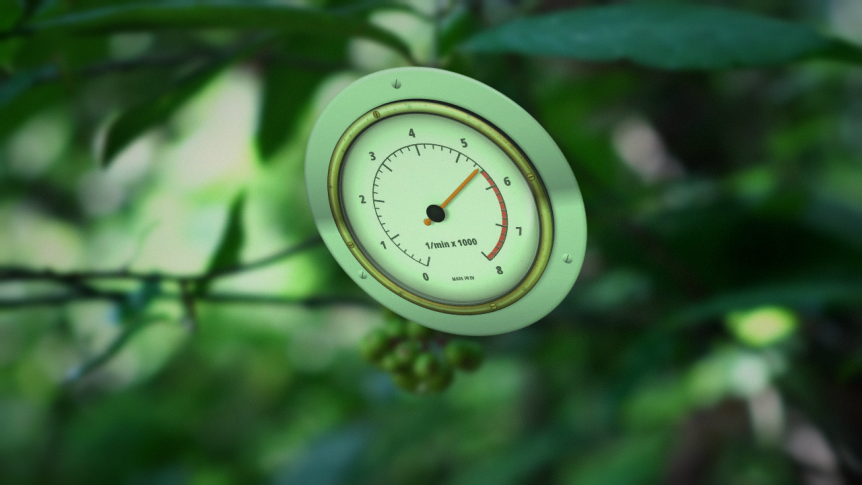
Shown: 5500 rpm
